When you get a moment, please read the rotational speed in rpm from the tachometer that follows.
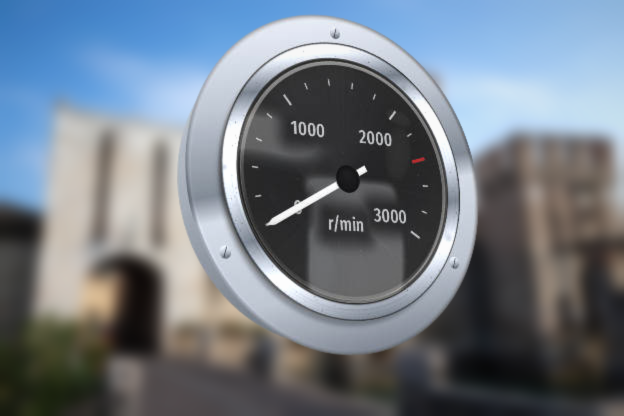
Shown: 0 rpm
